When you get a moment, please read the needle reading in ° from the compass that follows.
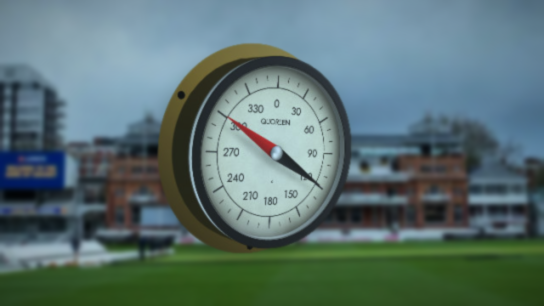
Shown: 300 °
